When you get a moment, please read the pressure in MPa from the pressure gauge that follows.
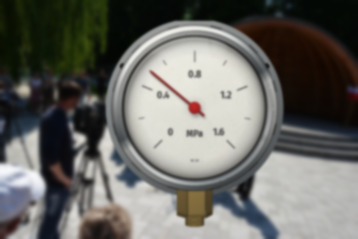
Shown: 0.5 MPa
